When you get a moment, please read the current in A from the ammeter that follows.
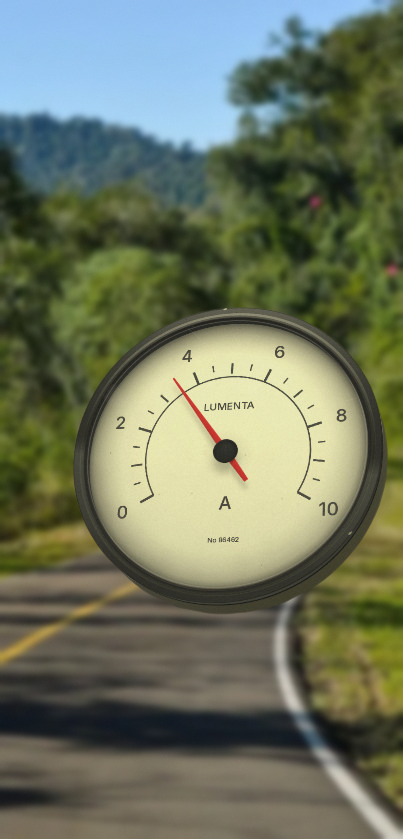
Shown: 3.5 A
